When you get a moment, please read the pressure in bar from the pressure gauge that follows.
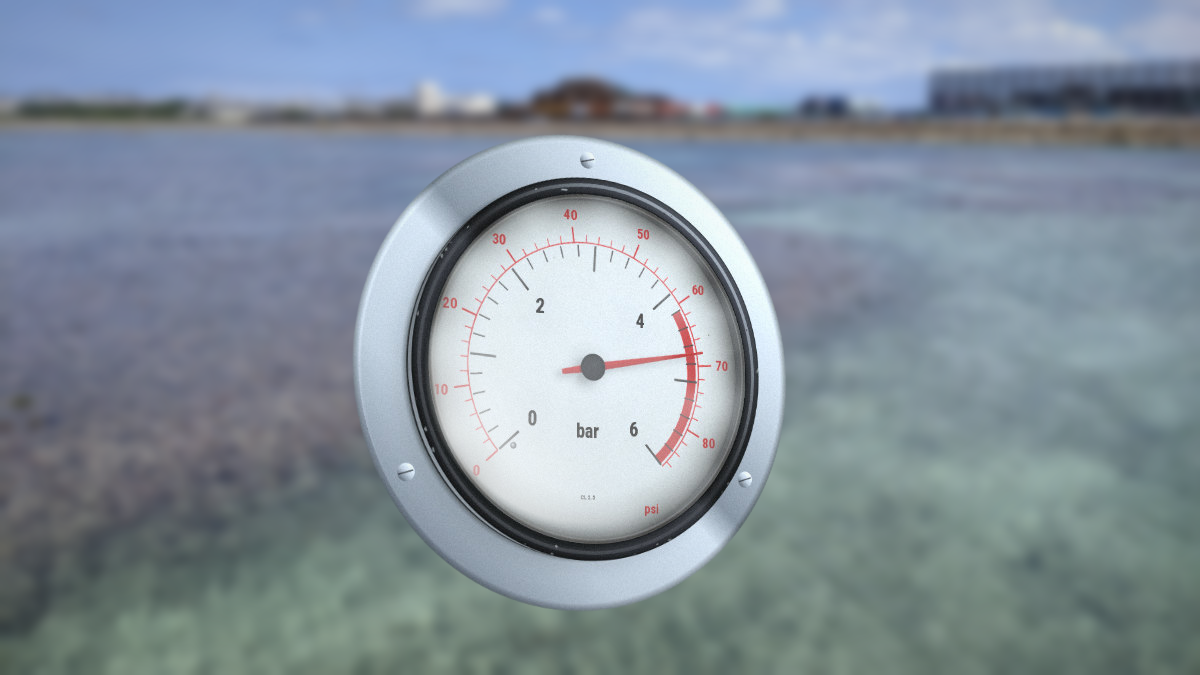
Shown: 4.7 bar
